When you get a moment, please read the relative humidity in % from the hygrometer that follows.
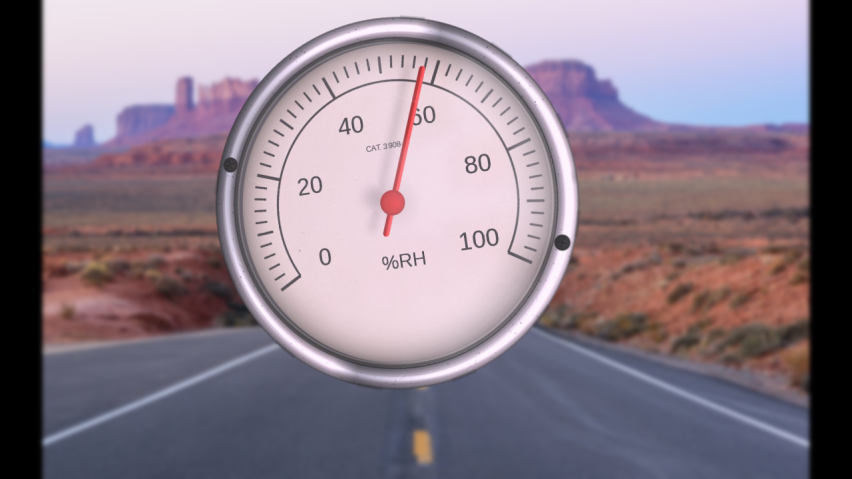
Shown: 58 %
